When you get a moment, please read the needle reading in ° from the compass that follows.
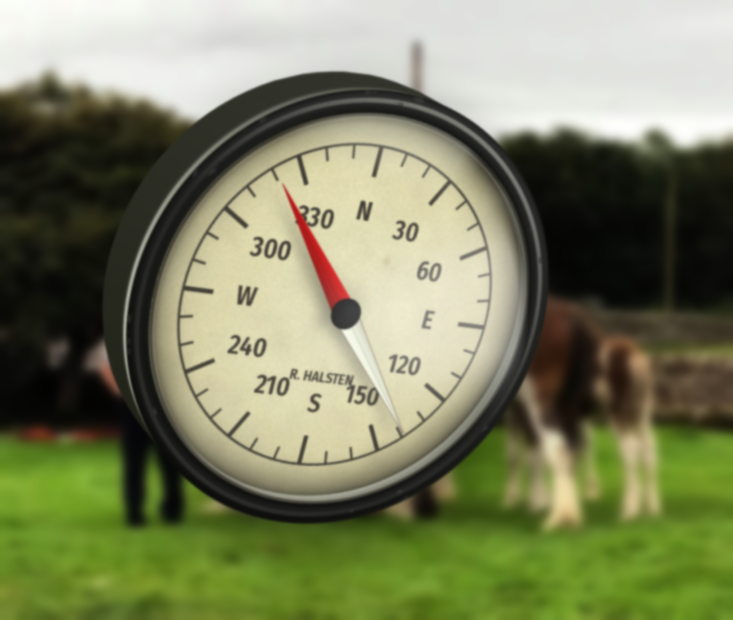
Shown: 320 °
